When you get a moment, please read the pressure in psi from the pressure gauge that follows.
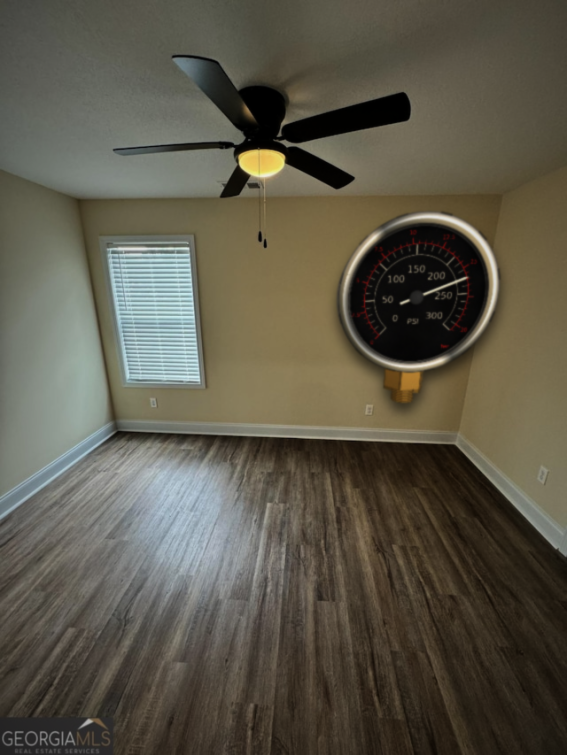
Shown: 230 psi
